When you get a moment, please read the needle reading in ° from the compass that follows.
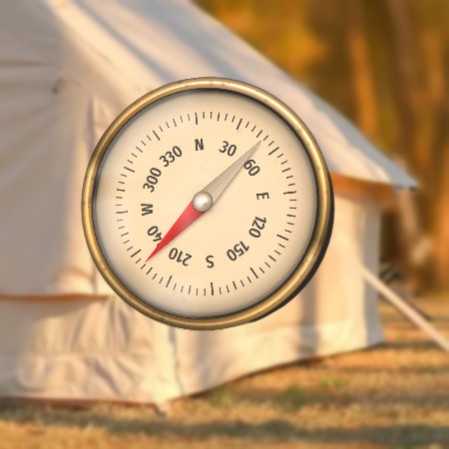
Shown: 230 °
